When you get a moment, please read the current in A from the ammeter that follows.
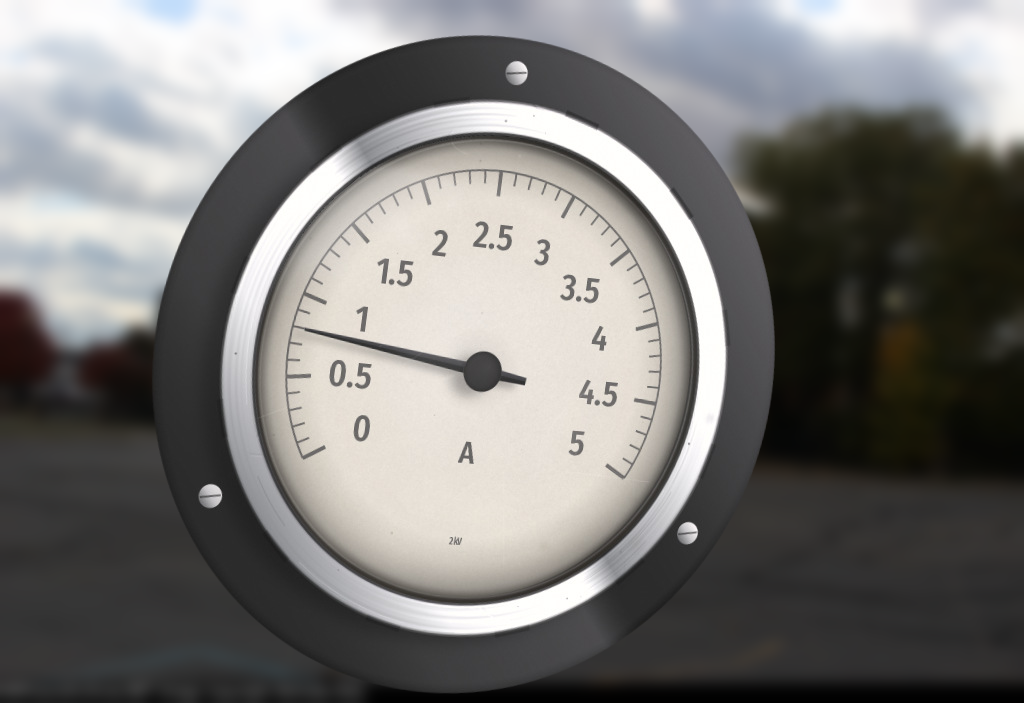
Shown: 0.8 A
